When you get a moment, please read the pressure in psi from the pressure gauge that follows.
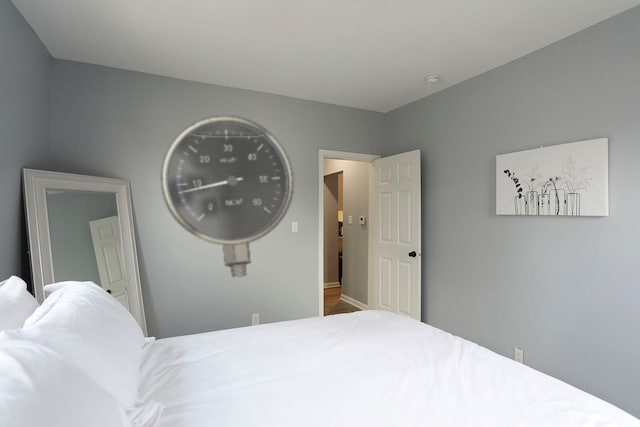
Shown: 8 psi
